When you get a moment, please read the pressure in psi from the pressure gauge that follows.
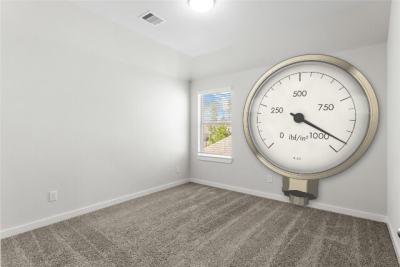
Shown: 950 psi
